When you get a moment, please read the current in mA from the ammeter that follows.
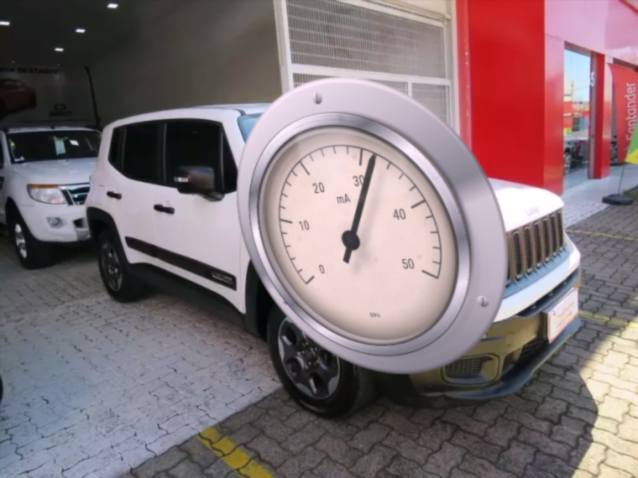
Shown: 32 mA
